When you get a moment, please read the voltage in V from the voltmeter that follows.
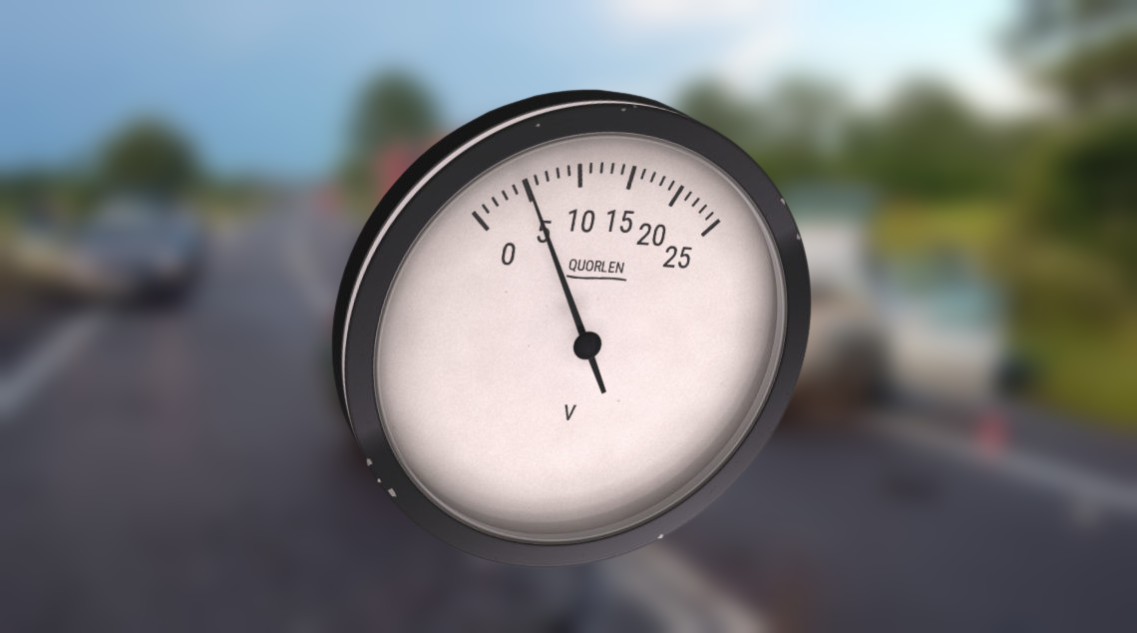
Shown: 5 V
